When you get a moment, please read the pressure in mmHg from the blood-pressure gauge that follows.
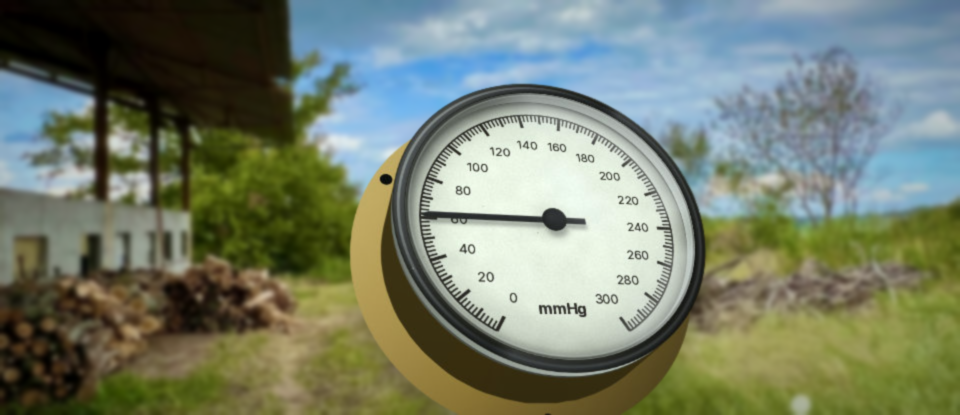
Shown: 60 mmHg
